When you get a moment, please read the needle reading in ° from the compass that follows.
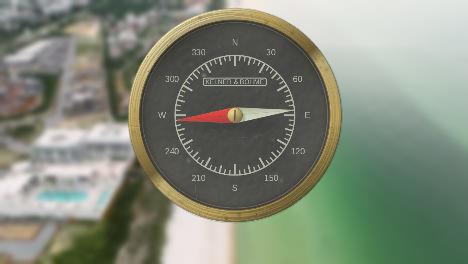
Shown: 265 °
